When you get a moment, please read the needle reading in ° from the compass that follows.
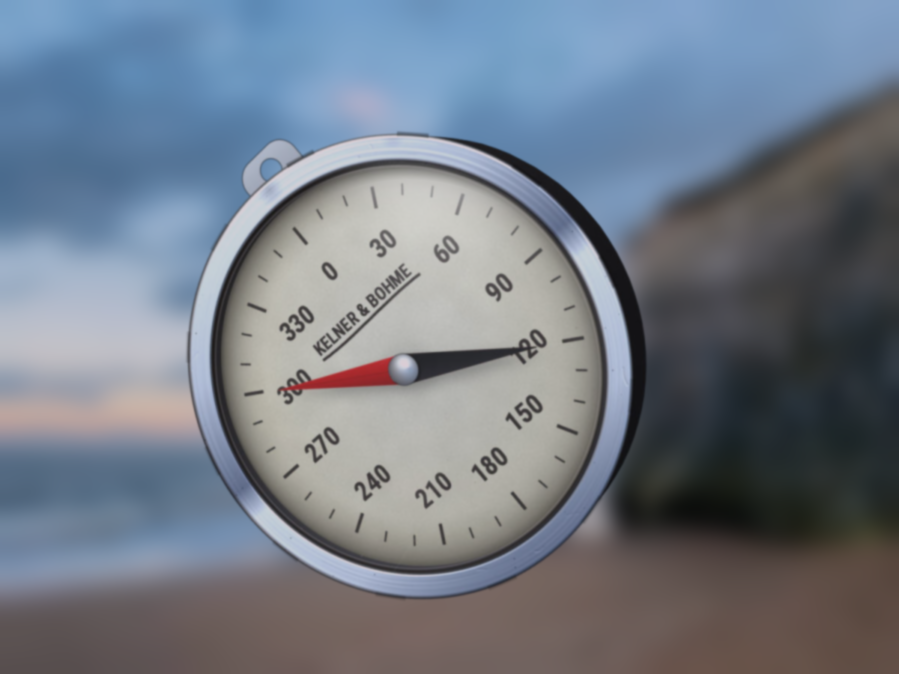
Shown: 300 °
